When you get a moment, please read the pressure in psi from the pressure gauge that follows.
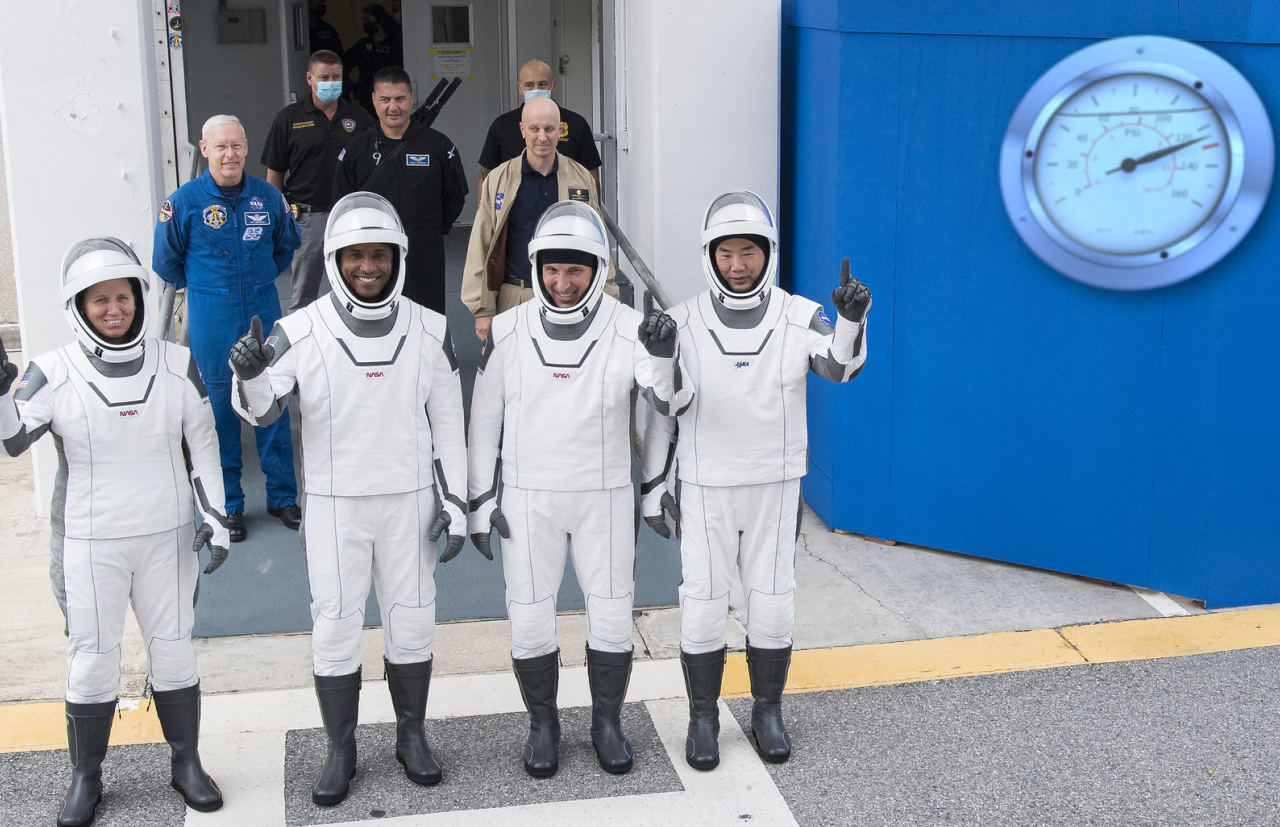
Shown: 125 psi
